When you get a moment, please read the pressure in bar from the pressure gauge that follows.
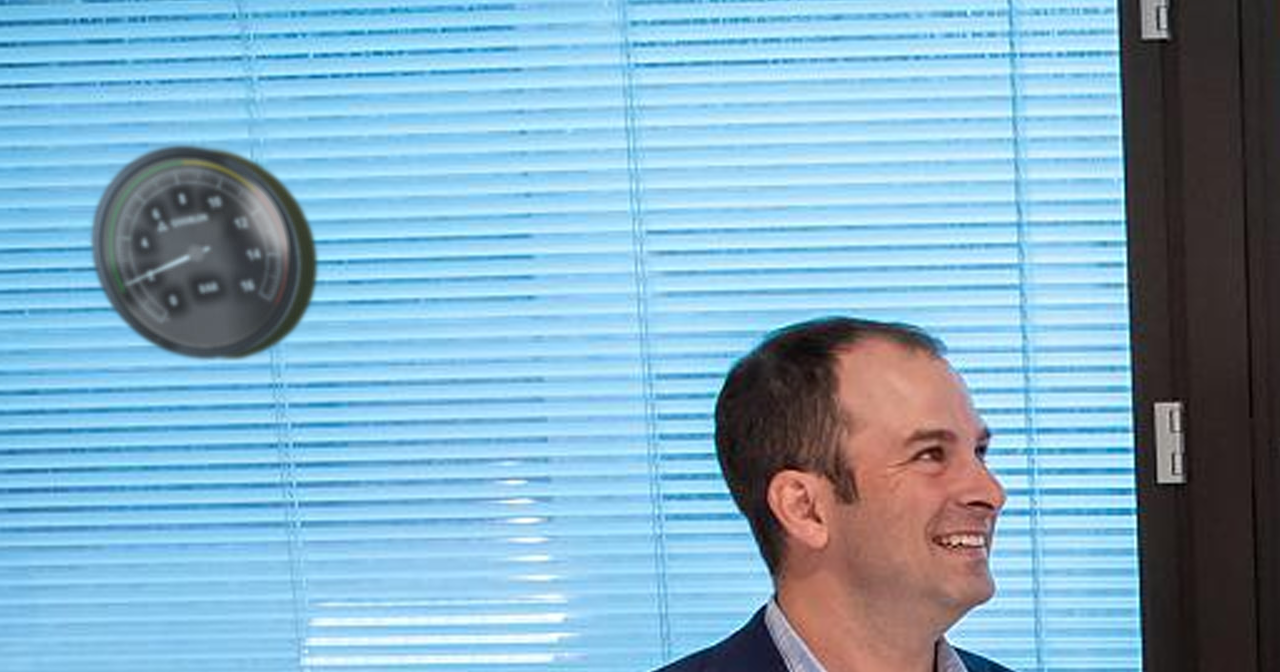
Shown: 2 bar
